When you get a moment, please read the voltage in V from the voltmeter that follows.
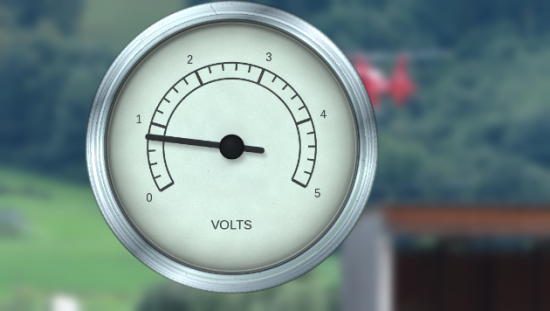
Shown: 0.8 V
